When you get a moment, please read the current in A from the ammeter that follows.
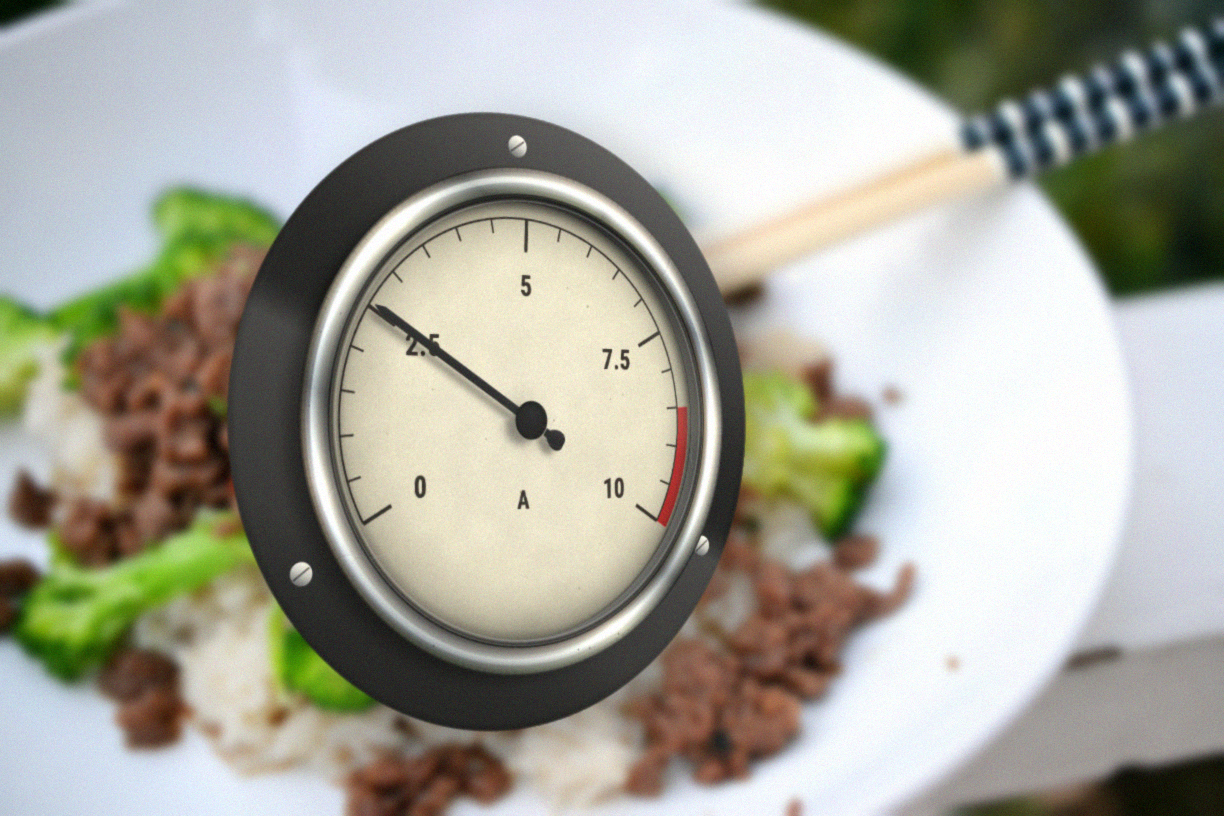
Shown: 2.5 A
